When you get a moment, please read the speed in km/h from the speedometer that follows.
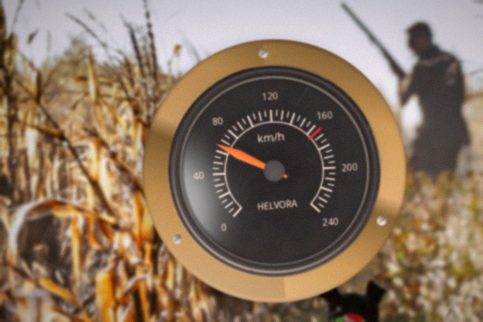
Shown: 65 km/h
